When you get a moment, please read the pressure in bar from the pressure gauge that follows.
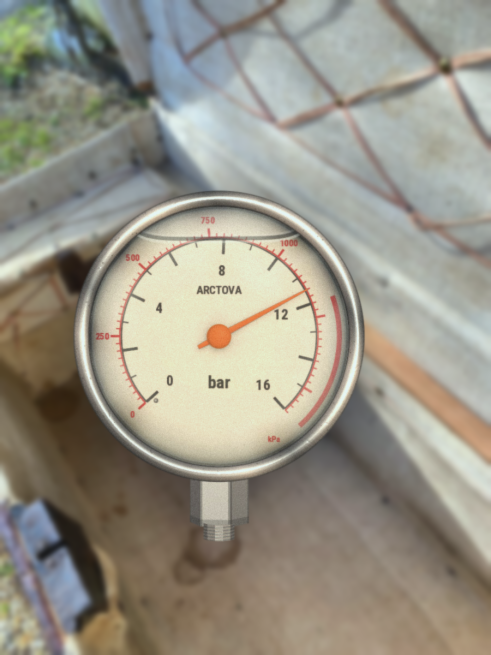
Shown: 11.5 bar
